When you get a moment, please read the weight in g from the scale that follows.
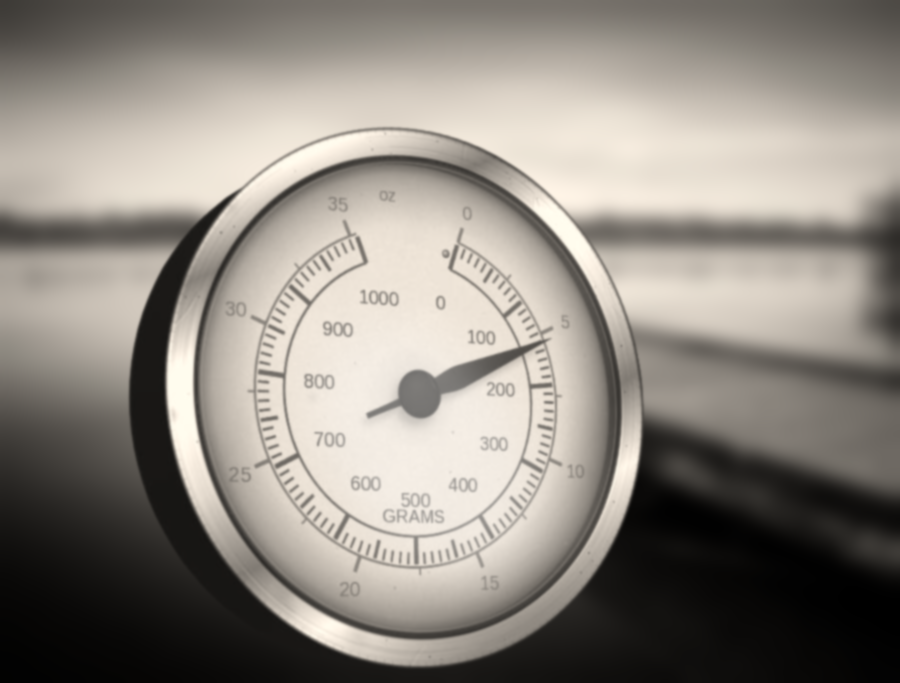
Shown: 150 g
